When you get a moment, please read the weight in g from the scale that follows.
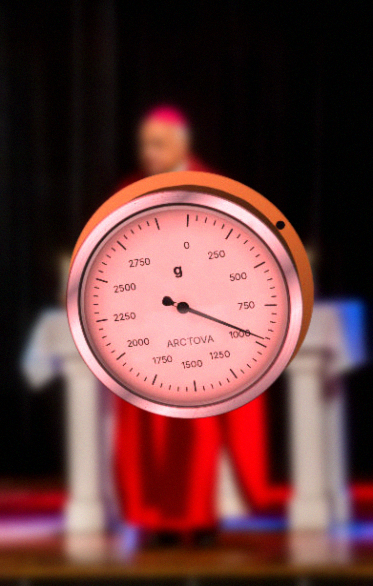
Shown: 950 g
